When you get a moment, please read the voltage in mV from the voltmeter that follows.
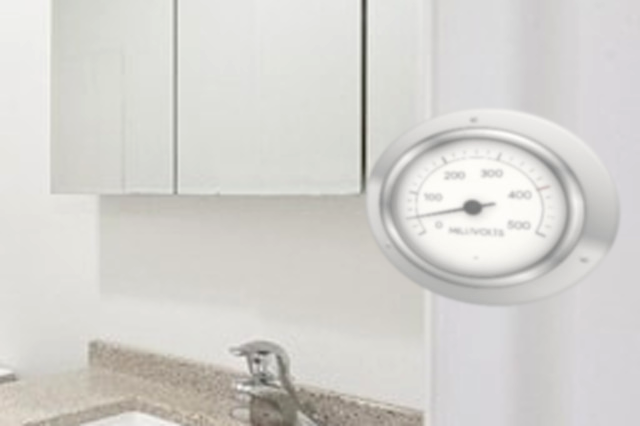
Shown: 40 mV
